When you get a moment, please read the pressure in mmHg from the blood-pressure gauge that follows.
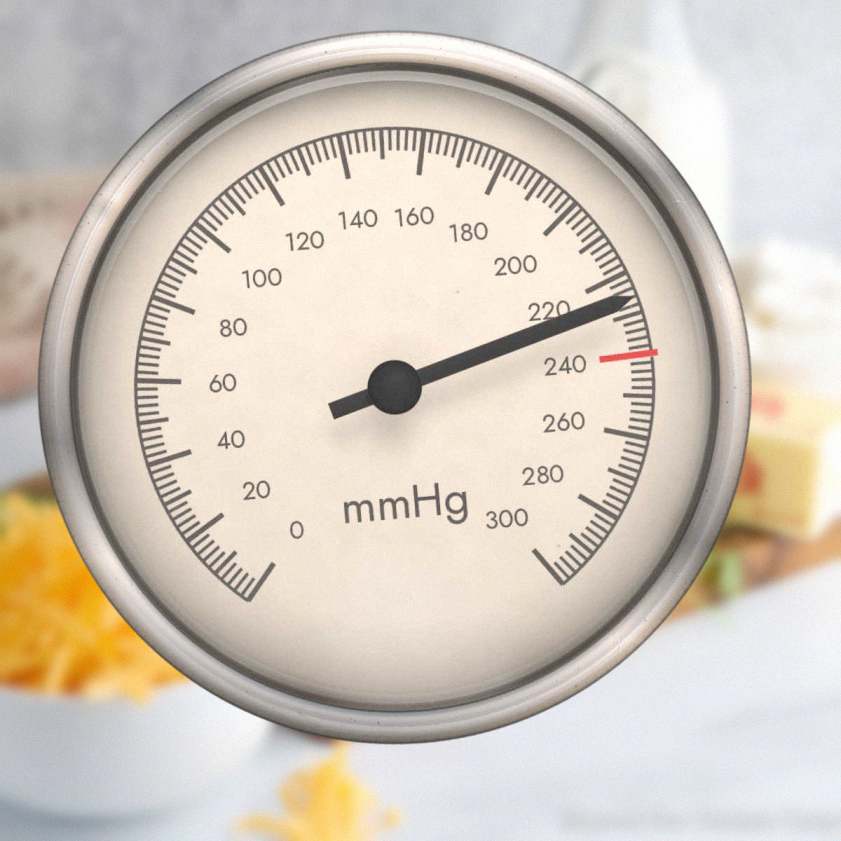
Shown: 226 mmHg
